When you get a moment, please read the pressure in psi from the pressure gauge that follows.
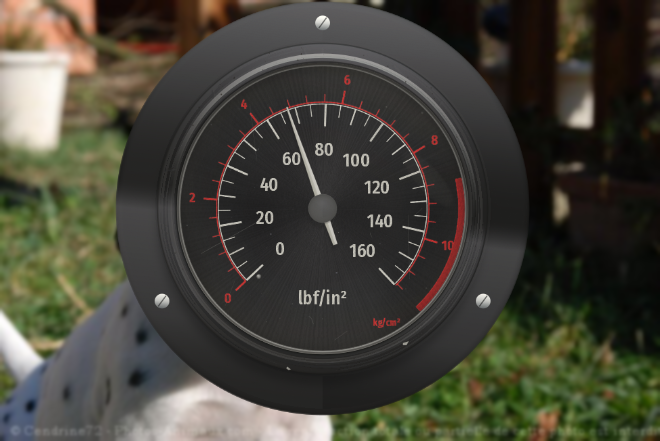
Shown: 67.5 psi
